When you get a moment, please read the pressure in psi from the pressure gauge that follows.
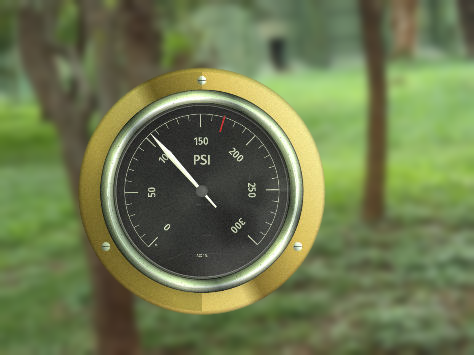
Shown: 105 psi
